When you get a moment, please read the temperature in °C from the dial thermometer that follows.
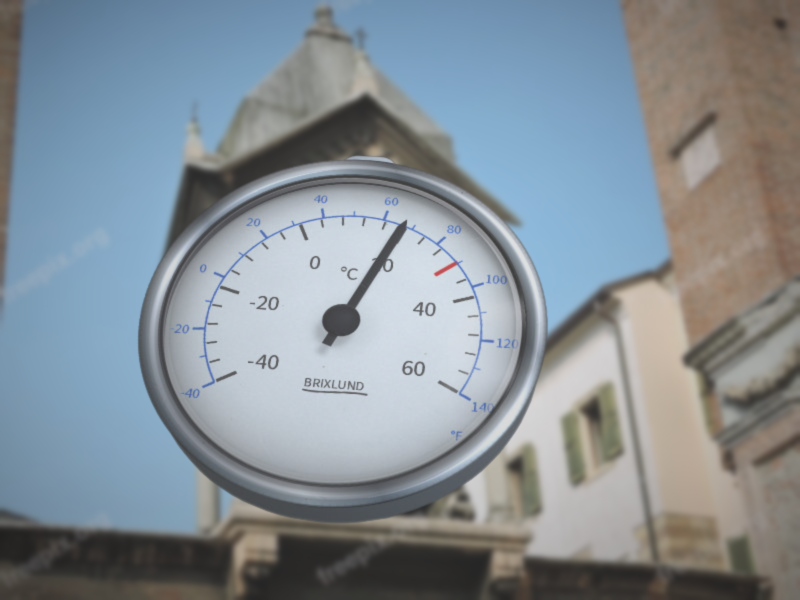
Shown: 20 °C
